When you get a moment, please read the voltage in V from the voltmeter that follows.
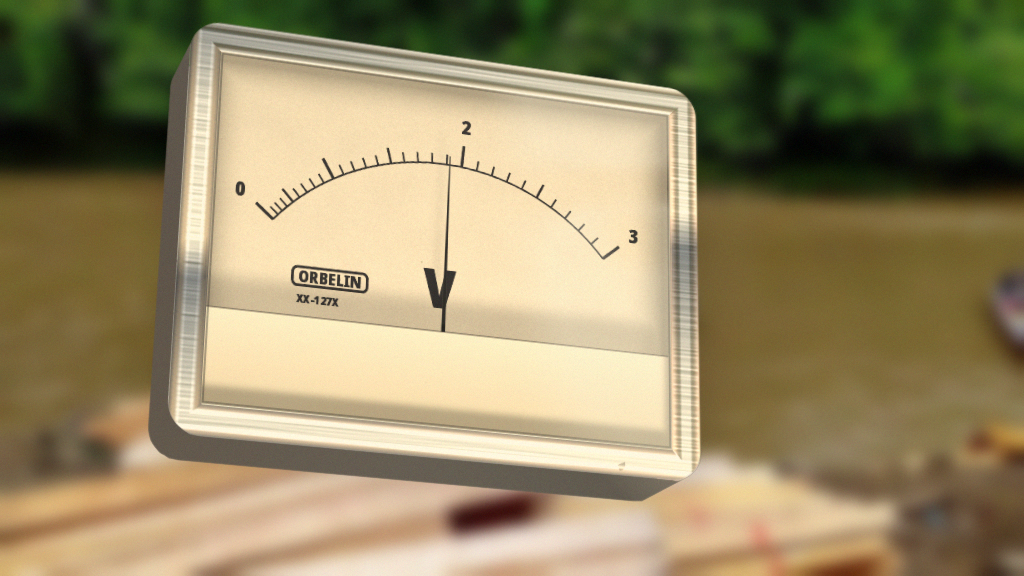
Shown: 1.9 V
